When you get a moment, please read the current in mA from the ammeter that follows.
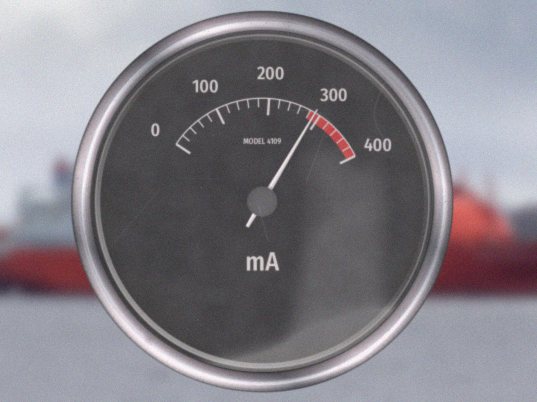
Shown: 290 mA
